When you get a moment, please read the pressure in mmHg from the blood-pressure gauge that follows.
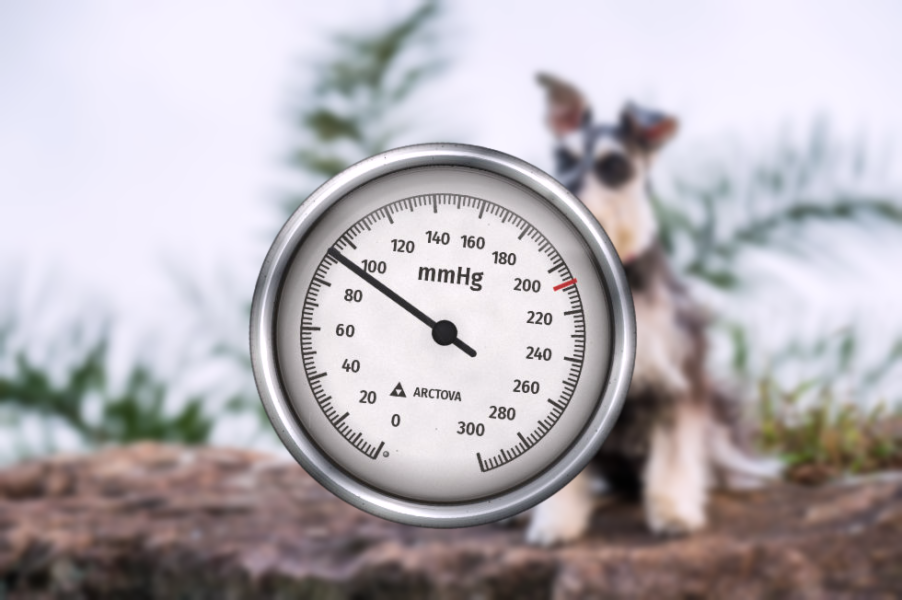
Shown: 92 mmHg
